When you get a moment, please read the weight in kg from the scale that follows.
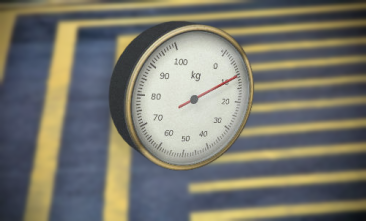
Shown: 10 kg
